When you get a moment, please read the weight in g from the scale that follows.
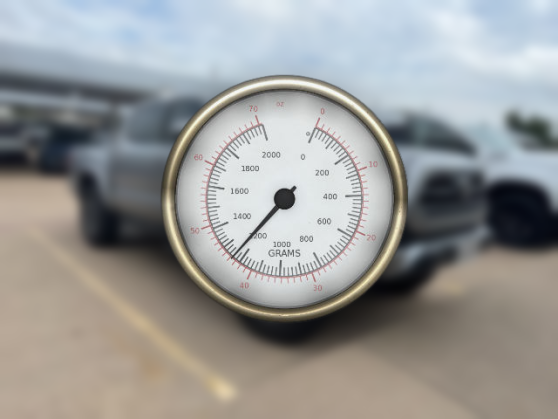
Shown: 1240 g
